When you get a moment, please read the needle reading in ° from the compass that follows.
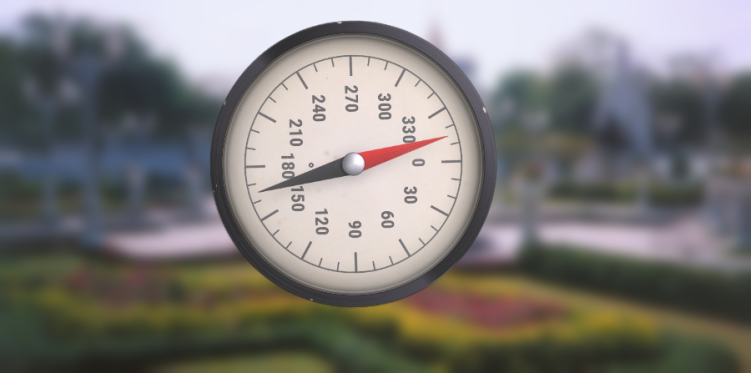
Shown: 345 °
